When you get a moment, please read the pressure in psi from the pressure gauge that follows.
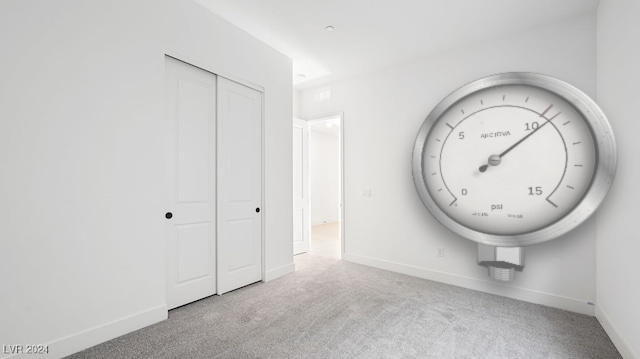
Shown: 10.5 psi
